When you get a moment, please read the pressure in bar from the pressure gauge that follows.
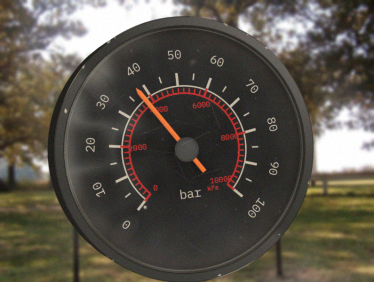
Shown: 37.5 bar
